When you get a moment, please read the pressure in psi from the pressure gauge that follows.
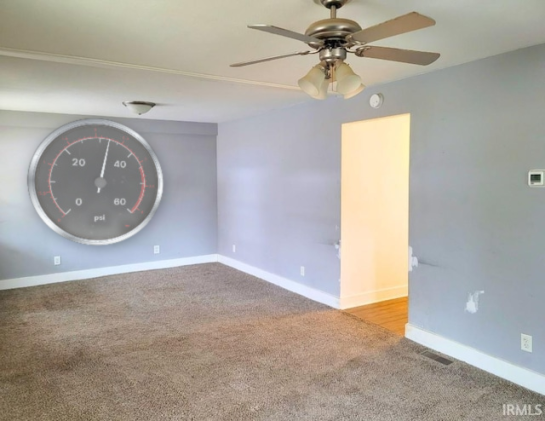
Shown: 32.5 psi
